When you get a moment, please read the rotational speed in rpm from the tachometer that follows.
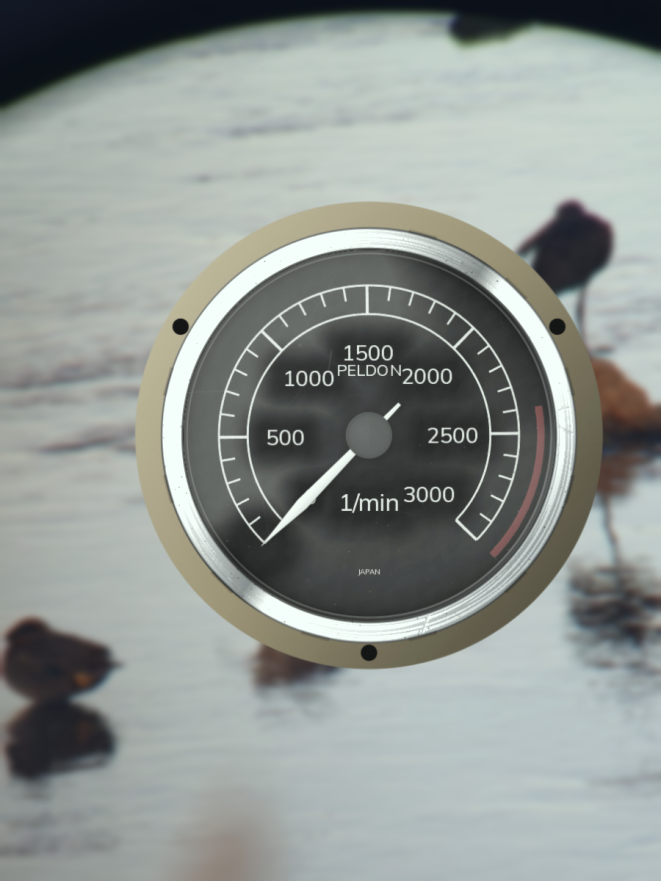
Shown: 0 rpm
